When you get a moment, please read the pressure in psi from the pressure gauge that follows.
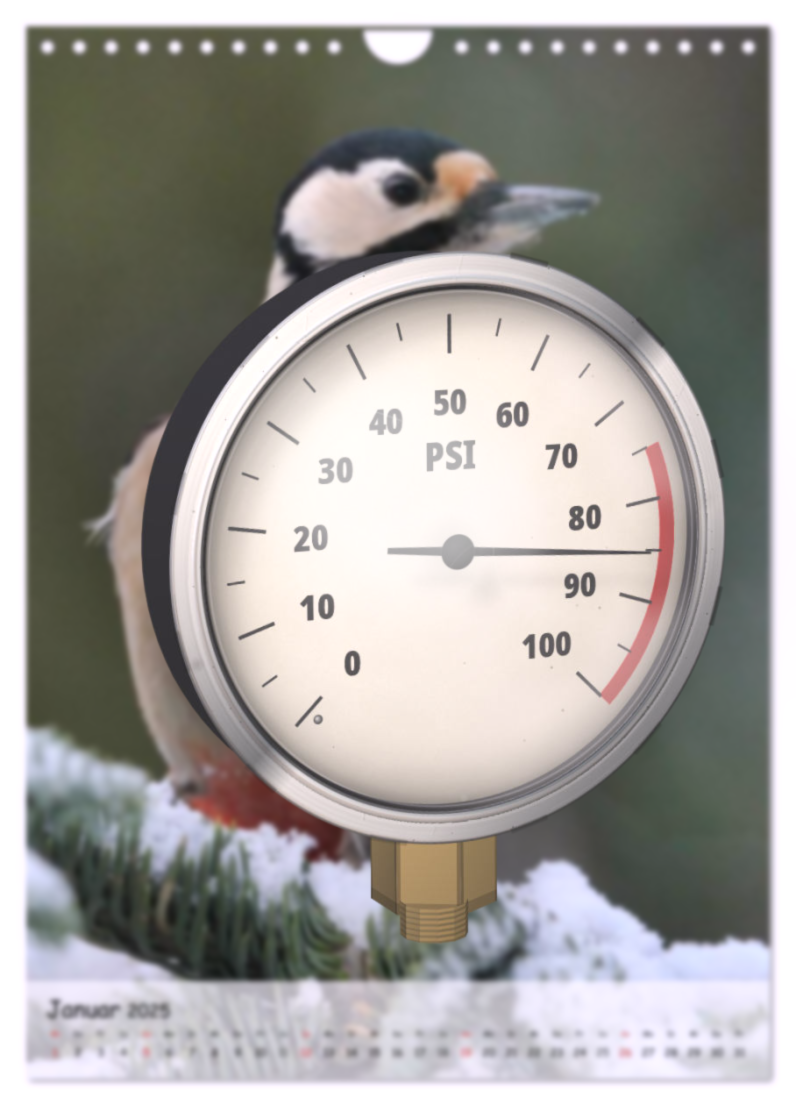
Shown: 85 psi
